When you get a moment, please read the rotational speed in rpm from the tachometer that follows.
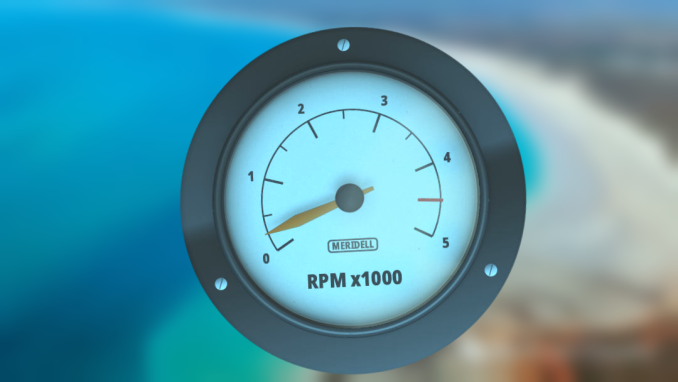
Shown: 250 rpm
